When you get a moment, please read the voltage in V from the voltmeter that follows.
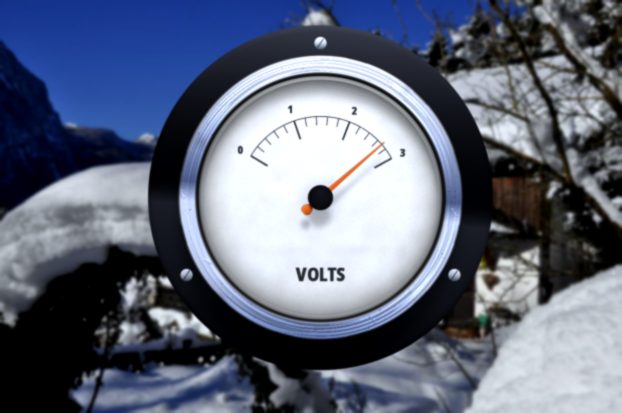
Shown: 2.7 V
